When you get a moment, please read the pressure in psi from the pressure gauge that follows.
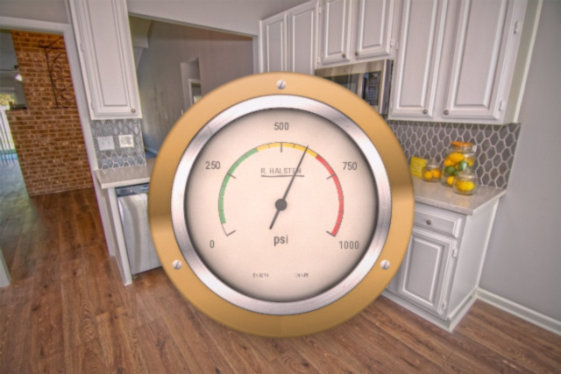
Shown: 600 psi
